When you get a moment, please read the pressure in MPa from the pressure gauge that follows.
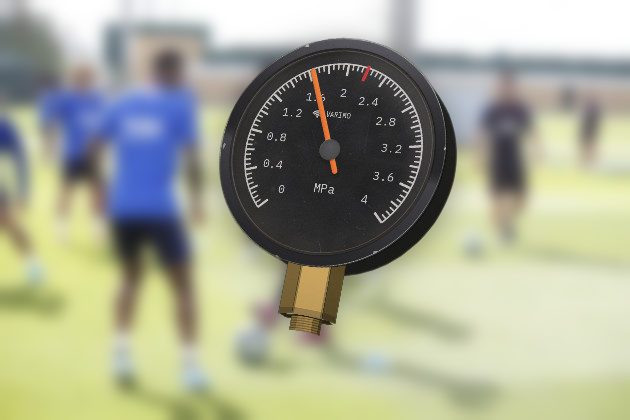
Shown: 1.65 MPa
